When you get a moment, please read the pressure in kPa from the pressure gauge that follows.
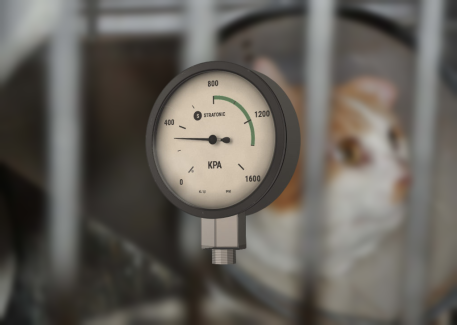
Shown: 300 kPa
